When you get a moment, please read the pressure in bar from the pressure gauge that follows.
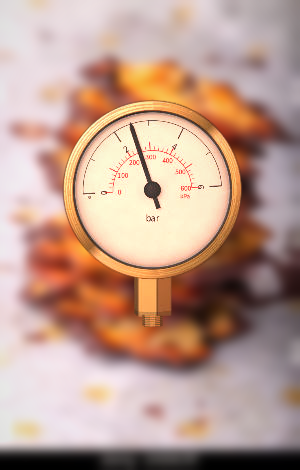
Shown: 2.5 bar
